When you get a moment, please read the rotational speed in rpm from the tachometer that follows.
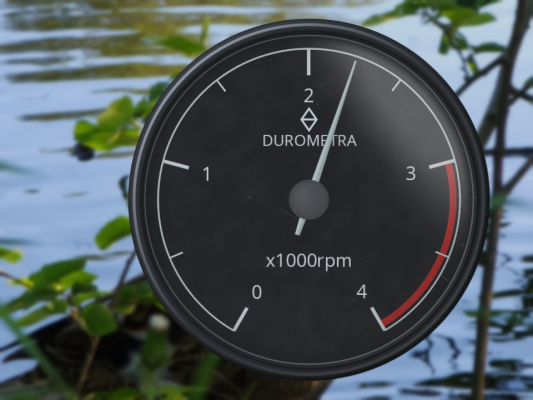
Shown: 2250 rpm
